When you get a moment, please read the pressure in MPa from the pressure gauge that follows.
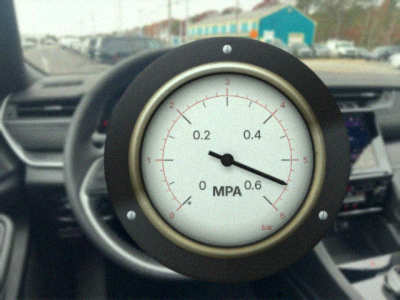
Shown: 0.55 MPa
